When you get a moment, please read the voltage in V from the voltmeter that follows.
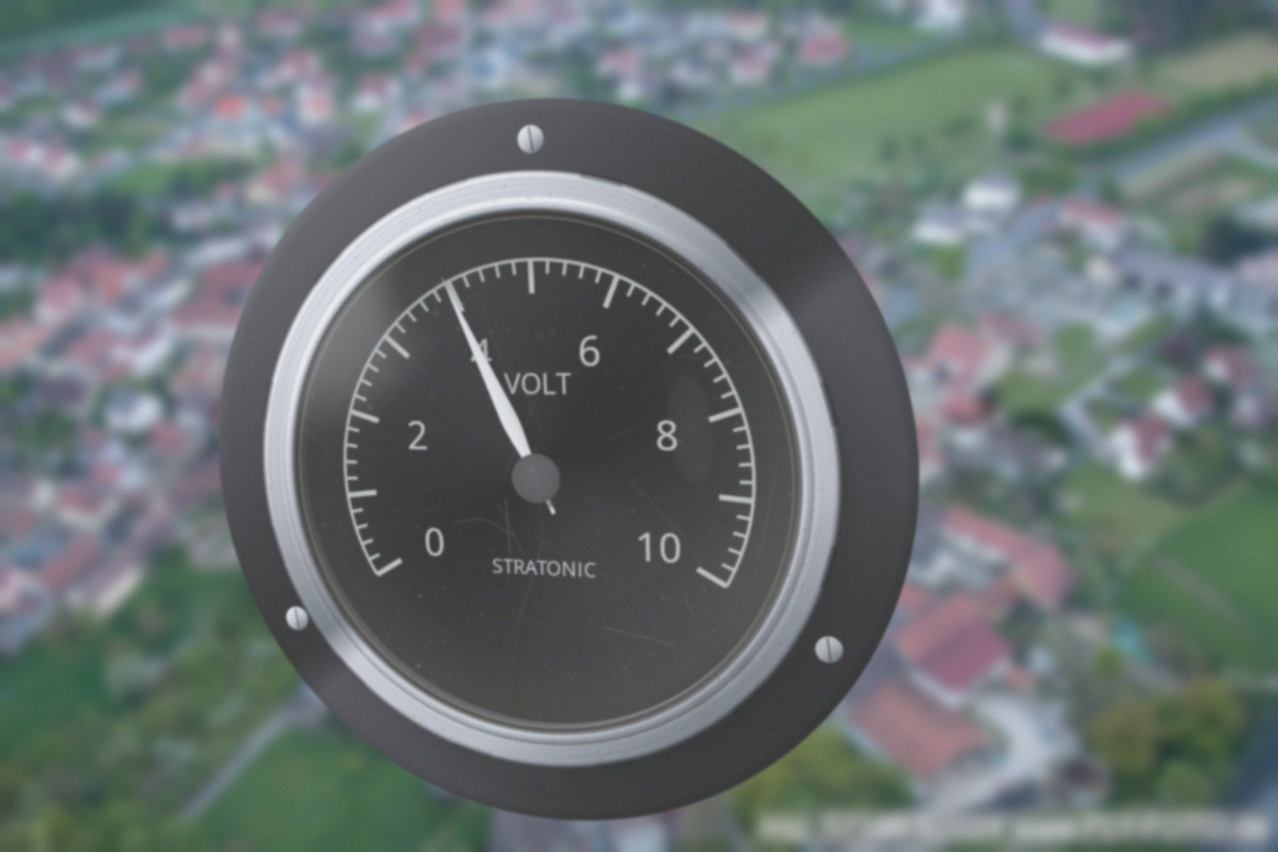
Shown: 4 V
